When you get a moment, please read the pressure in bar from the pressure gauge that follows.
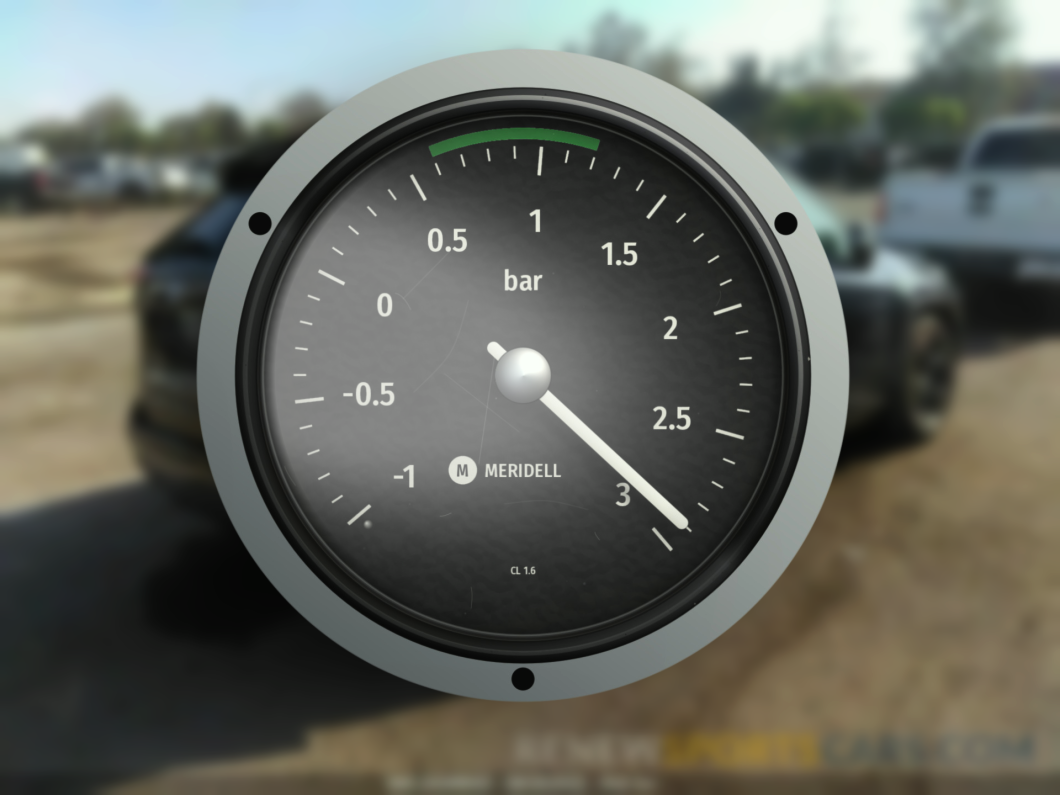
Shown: 2.9 bar
